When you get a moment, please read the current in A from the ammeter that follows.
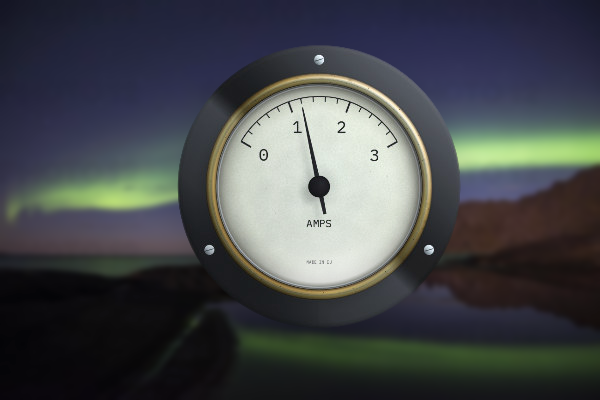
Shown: 1.2 A
